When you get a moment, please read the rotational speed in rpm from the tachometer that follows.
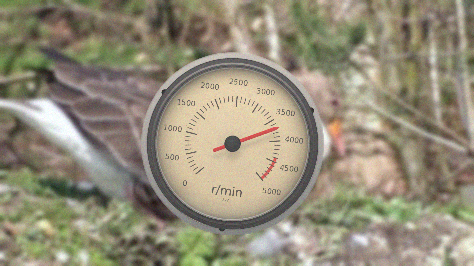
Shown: 3700 rpm
